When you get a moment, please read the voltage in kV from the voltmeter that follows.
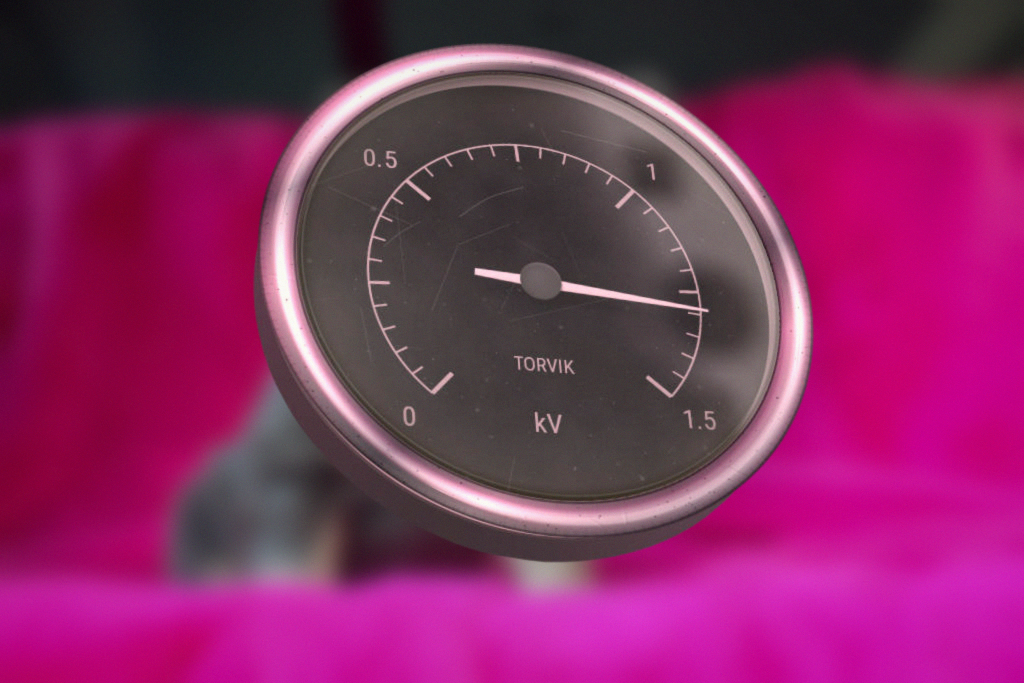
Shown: 1.3 kV
